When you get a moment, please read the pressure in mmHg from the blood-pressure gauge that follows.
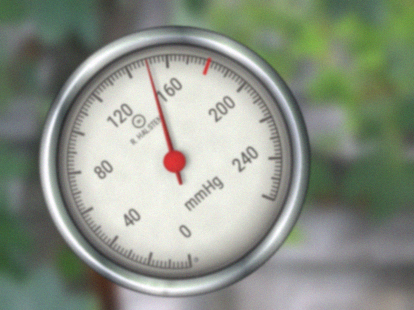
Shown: 150 mmHg
